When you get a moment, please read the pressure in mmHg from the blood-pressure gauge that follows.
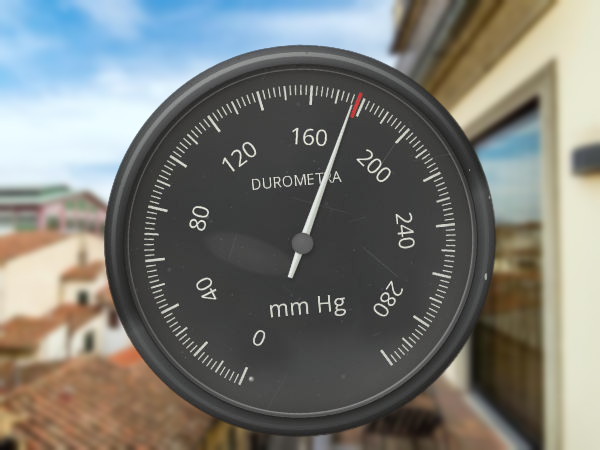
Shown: 176 mmHg
